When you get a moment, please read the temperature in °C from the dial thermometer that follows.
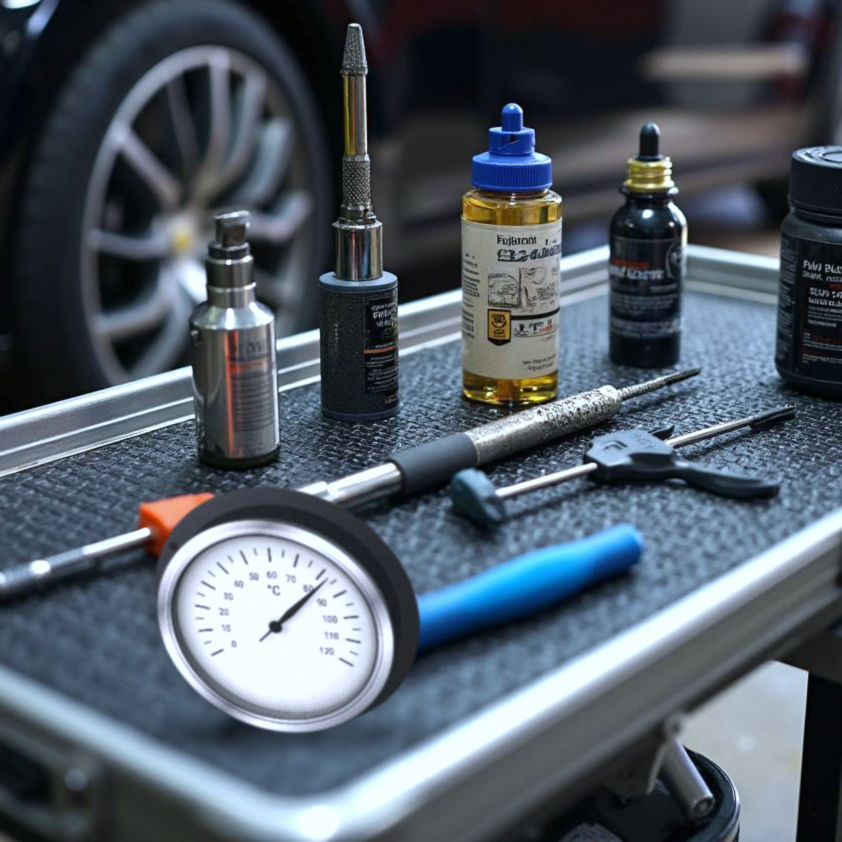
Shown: 82.5 °C
